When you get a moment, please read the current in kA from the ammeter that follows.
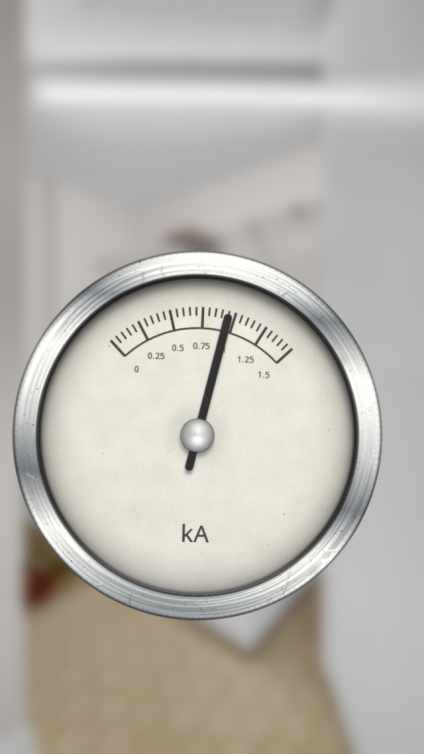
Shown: 0.95 kA
